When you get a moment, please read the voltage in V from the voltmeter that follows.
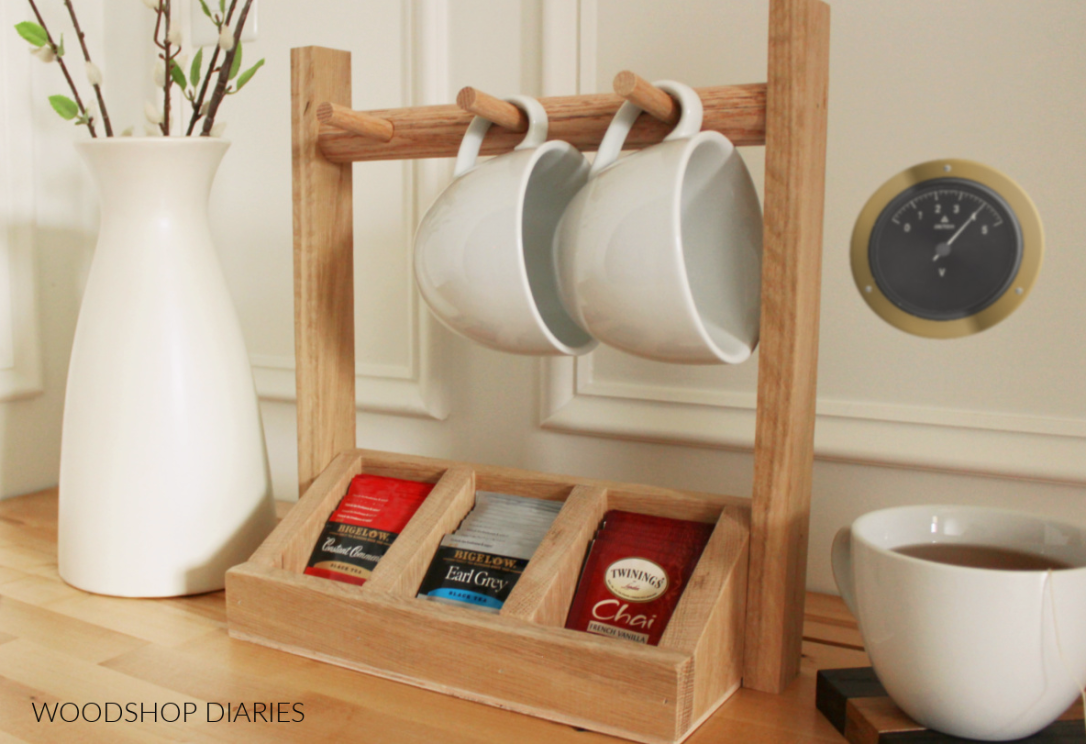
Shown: 4 V
